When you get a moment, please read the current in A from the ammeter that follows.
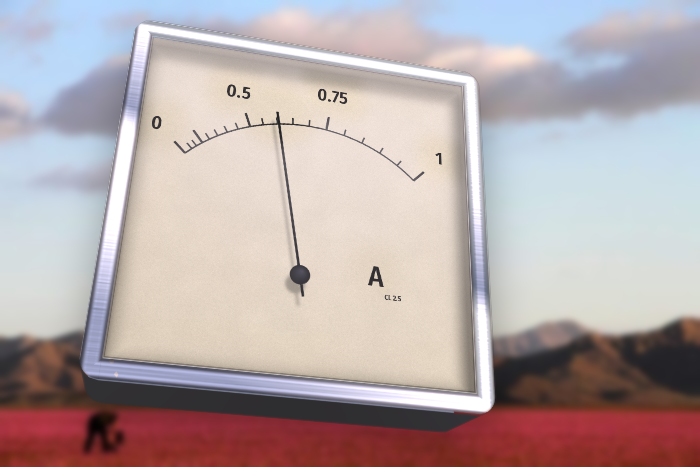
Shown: 0.6 A
